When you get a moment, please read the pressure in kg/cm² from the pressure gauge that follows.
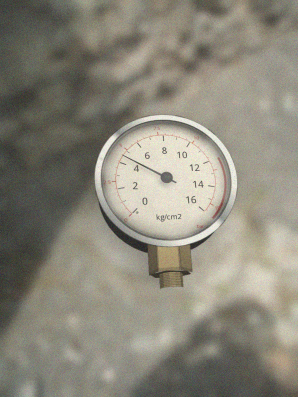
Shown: 4.5 kg/cm²
